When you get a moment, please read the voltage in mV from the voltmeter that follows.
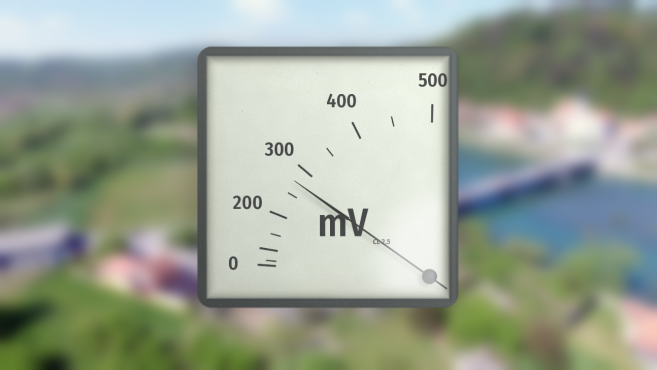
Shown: 275 mV
